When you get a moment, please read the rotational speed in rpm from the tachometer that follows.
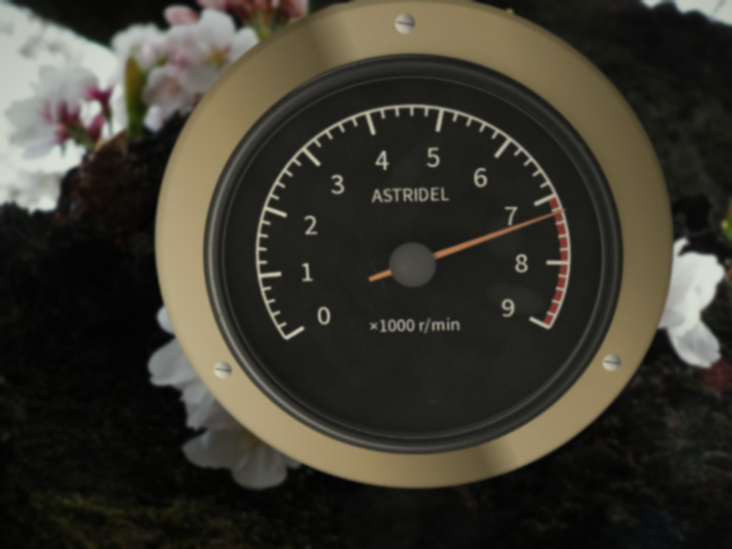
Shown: 7200 rpm
